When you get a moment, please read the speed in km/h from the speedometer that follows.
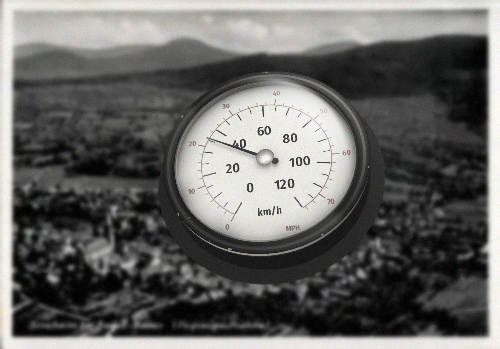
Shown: 35 km/h
